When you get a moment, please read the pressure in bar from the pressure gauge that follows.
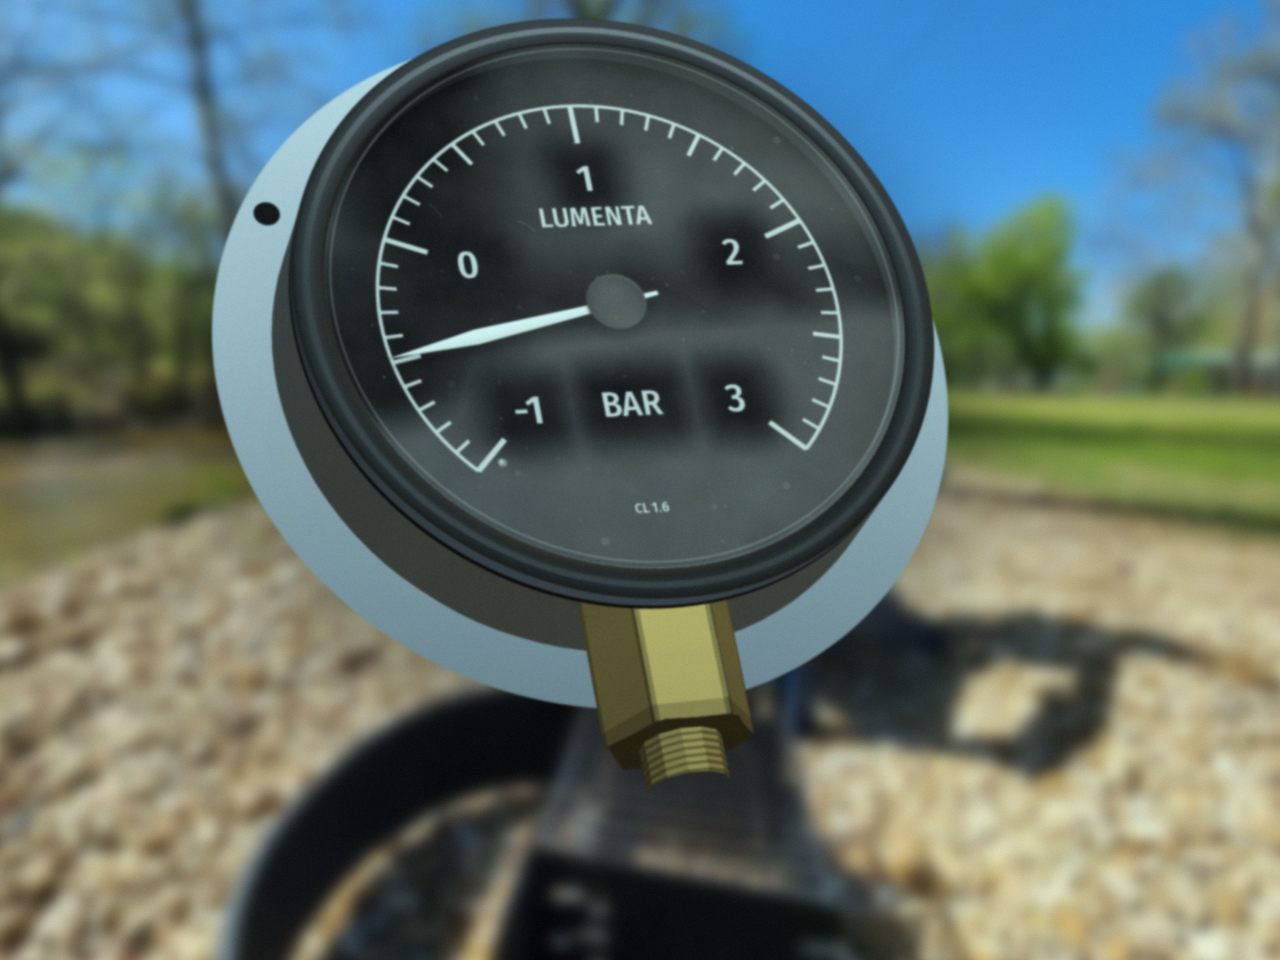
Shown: -0.5 bar
